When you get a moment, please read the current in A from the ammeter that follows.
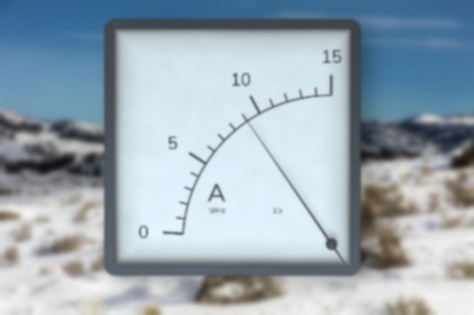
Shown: 9 A
